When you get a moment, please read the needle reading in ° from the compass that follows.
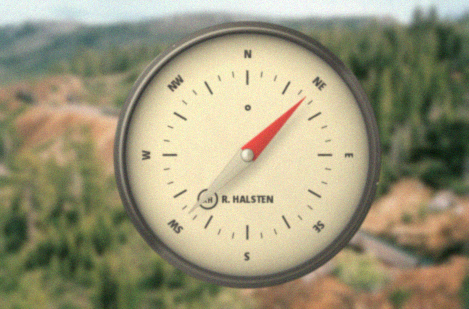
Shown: 45 °
